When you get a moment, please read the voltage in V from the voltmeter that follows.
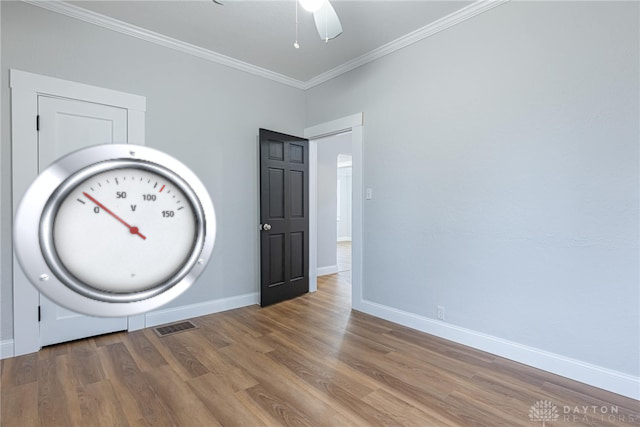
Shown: 10 V
